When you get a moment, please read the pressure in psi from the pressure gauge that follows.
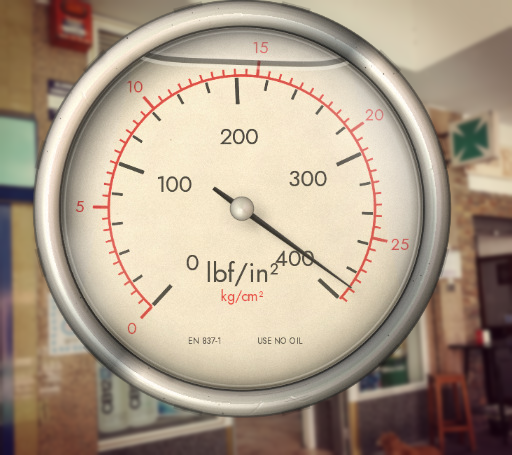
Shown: 390 psi
